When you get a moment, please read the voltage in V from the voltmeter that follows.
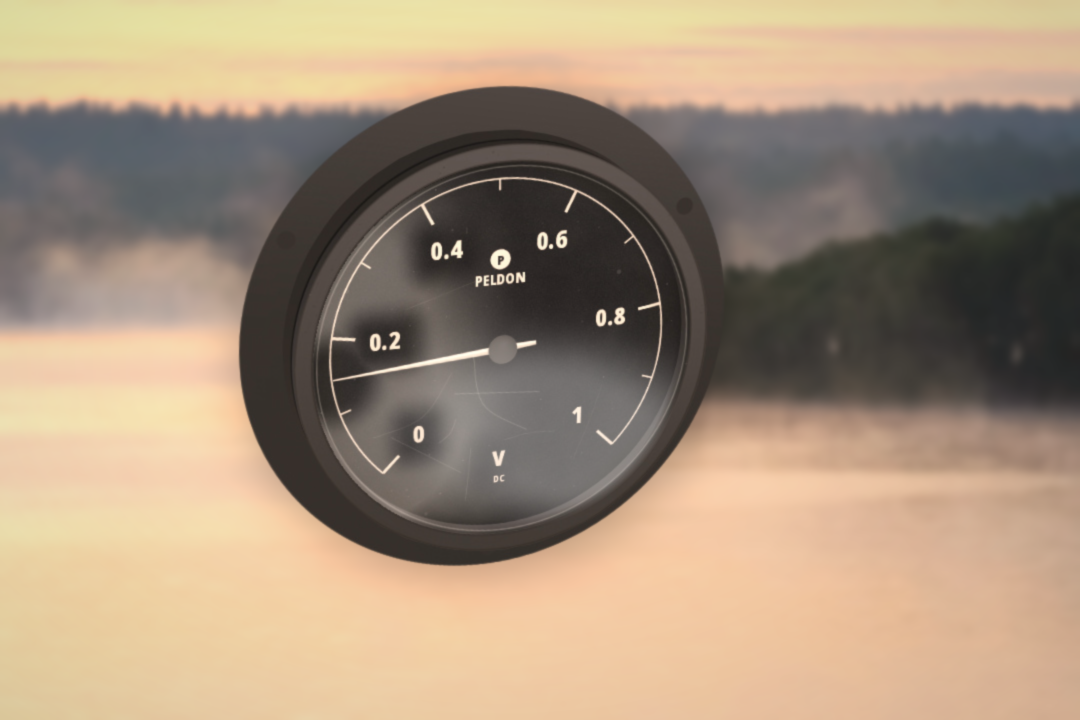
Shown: 0.15 V
